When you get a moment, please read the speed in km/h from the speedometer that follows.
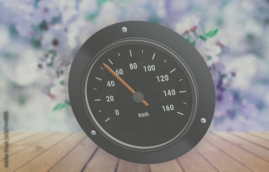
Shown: 55 km/h
